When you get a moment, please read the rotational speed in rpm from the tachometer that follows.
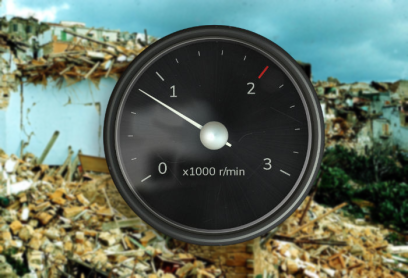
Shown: 800 rpm
